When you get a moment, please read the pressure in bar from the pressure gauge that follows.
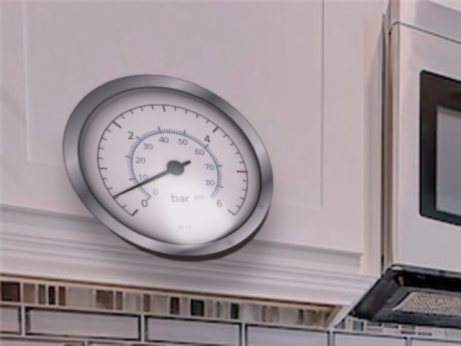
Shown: 0.4 bar
